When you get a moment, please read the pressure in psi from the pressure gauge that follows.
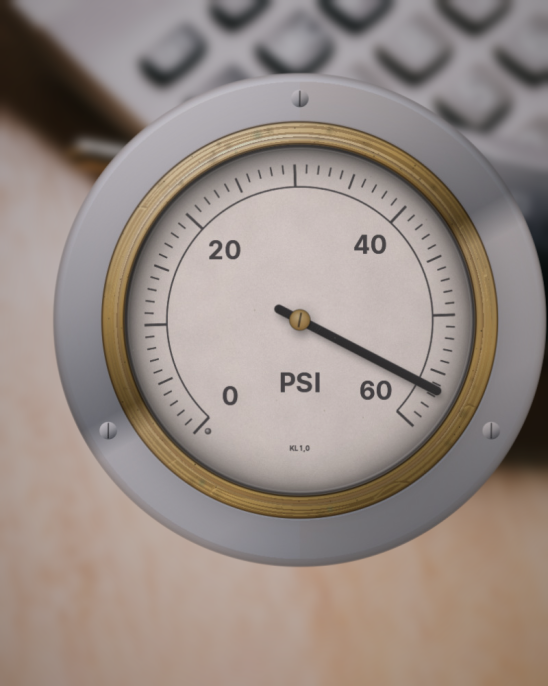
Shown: 56.5 psi
